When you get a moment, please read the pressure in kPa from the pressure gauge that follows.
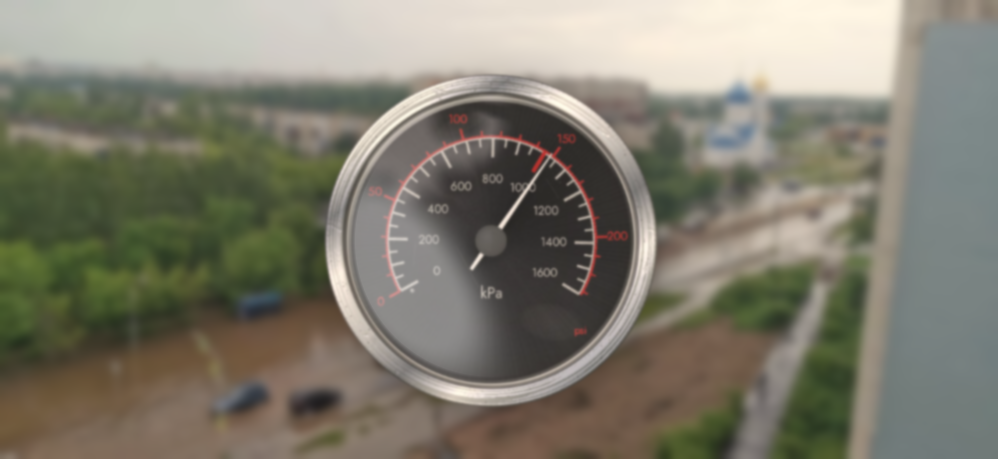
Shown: 1025 kPa
